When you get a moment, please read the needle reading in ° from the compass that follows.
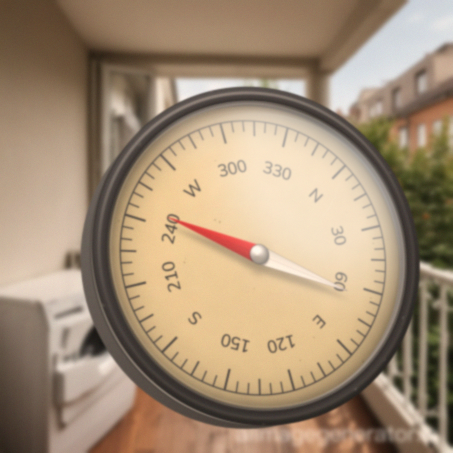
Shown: 245 °
